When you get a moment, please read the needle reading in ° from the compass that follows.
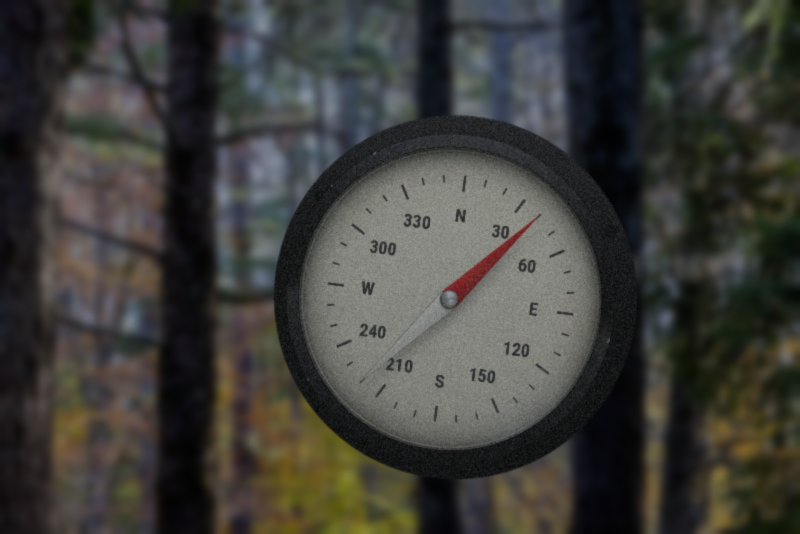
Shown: 40 °
